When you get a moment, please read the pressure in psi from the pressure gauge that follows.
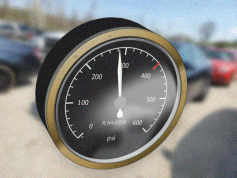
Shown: 280 psi
